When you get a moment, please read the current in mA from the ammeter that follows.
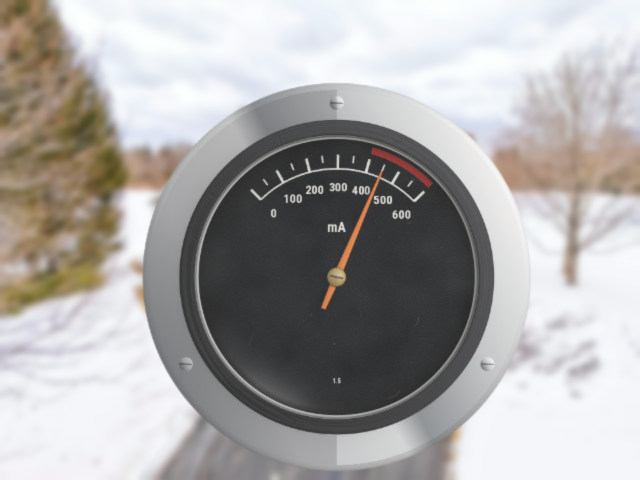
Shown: 450 mA
